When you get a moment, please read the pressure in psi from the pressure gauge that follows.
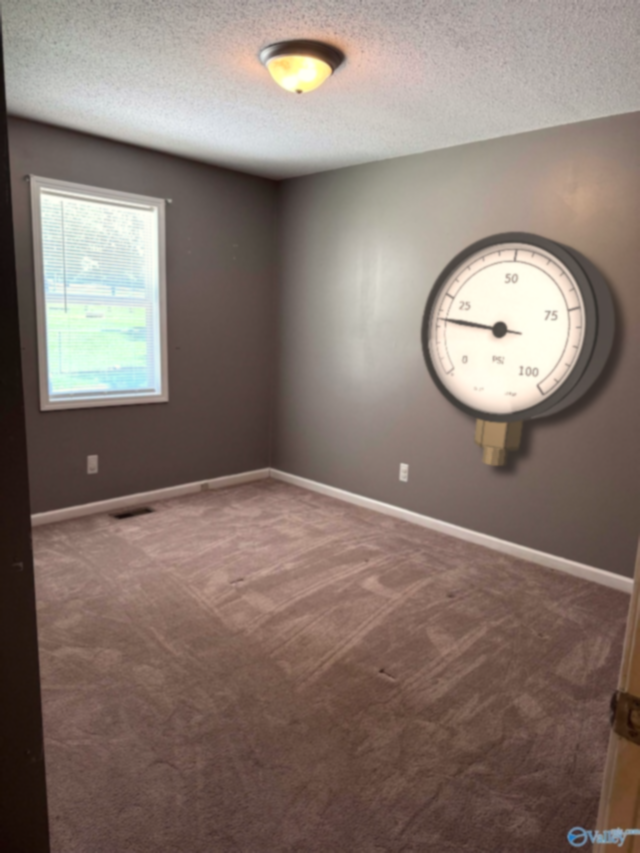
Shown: 17.5 psi
